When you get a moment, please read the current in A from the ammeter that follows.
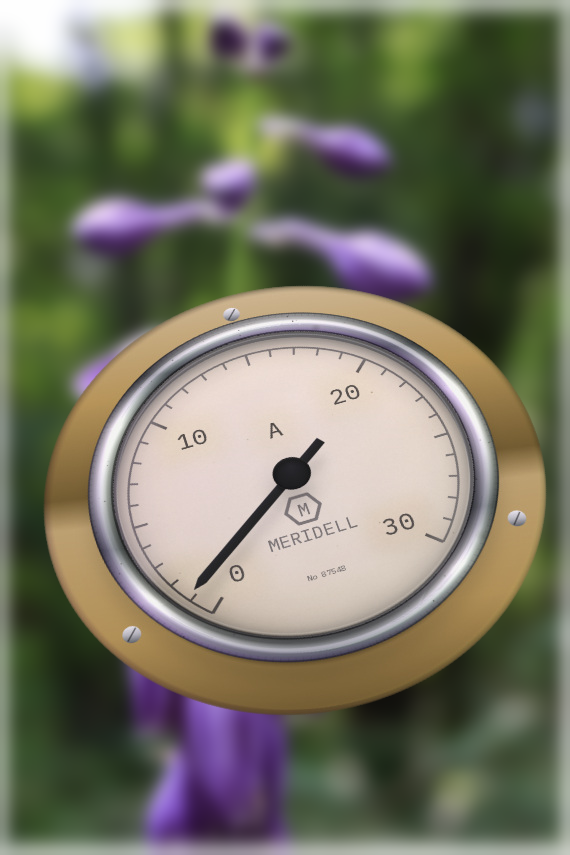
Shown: 1 A
